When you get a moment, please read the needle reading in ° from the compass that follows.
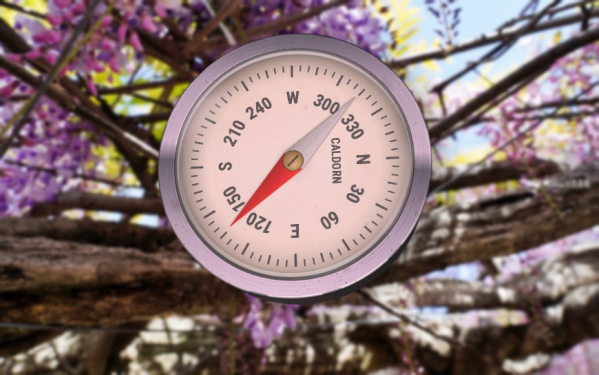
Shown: 135 °
